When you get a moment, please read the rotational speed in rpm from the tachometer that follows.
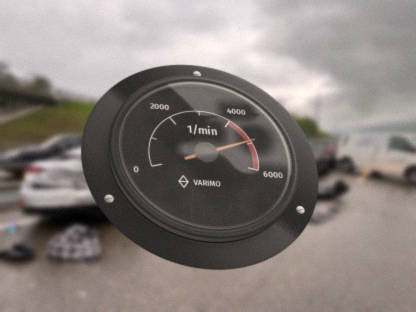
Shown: 5000 rpm
